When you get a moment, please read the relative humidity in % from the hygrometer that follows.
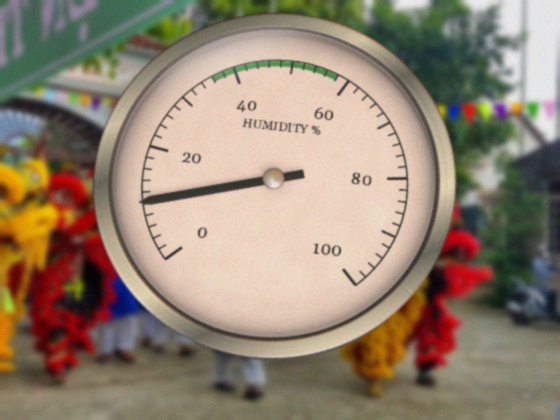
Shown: 10 %
